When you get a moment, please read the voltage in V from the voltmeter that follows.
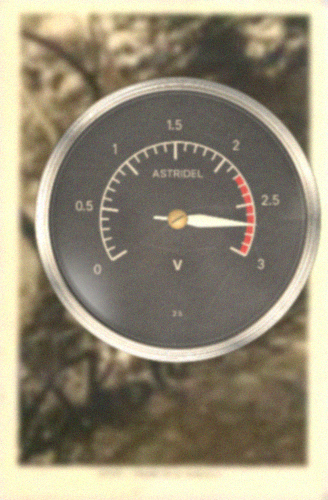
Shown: 2.7 V
